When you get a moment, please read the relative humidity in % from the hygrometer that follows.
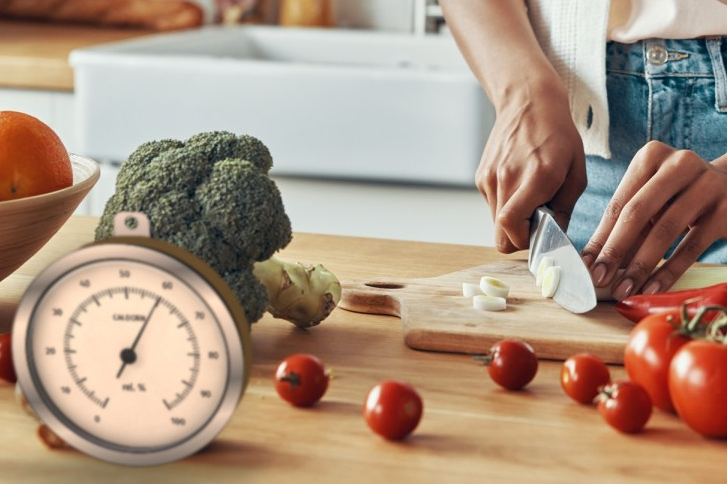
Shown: 60 %
